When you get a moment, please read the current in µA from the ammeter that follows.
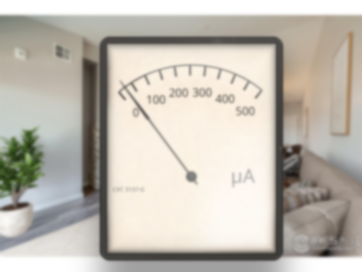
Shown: 25 µA
